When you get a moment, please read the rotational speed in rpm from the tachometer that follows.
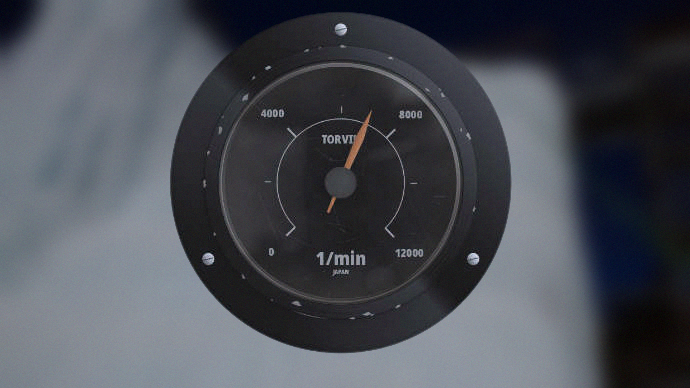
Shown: 7000 rpm
